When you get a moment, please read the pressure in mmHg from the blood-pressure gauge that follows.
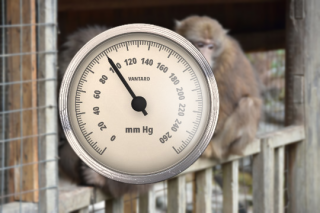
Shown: 100 mmHg
